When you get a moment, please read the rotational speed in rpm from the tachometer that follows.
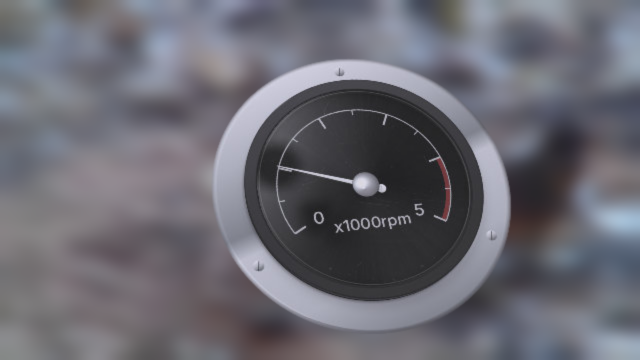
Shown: 1000 rpm
